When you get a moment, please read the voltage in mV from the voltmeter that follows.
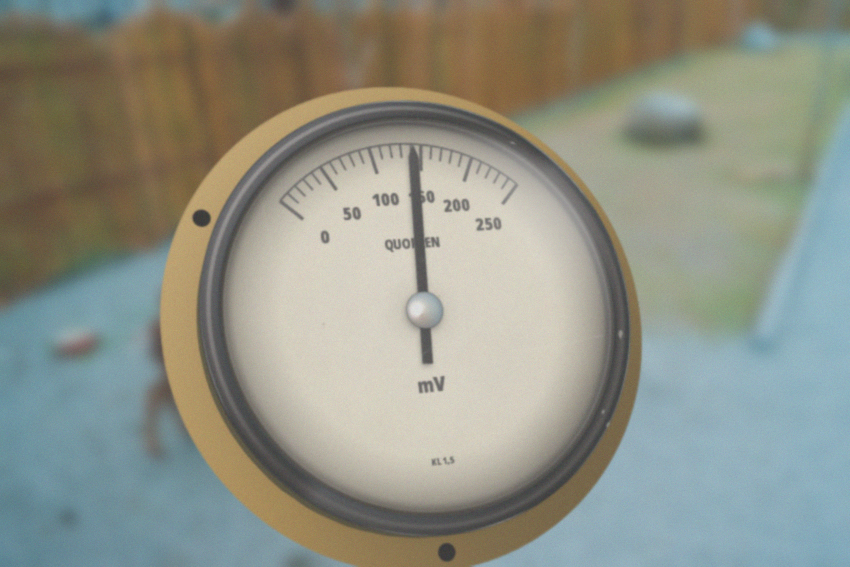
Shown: 140 mV
